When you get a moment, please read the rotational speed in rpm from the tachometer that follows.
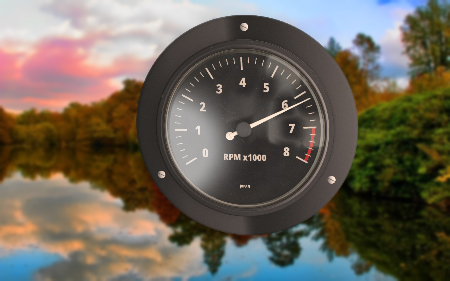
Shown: 6200 rpm
